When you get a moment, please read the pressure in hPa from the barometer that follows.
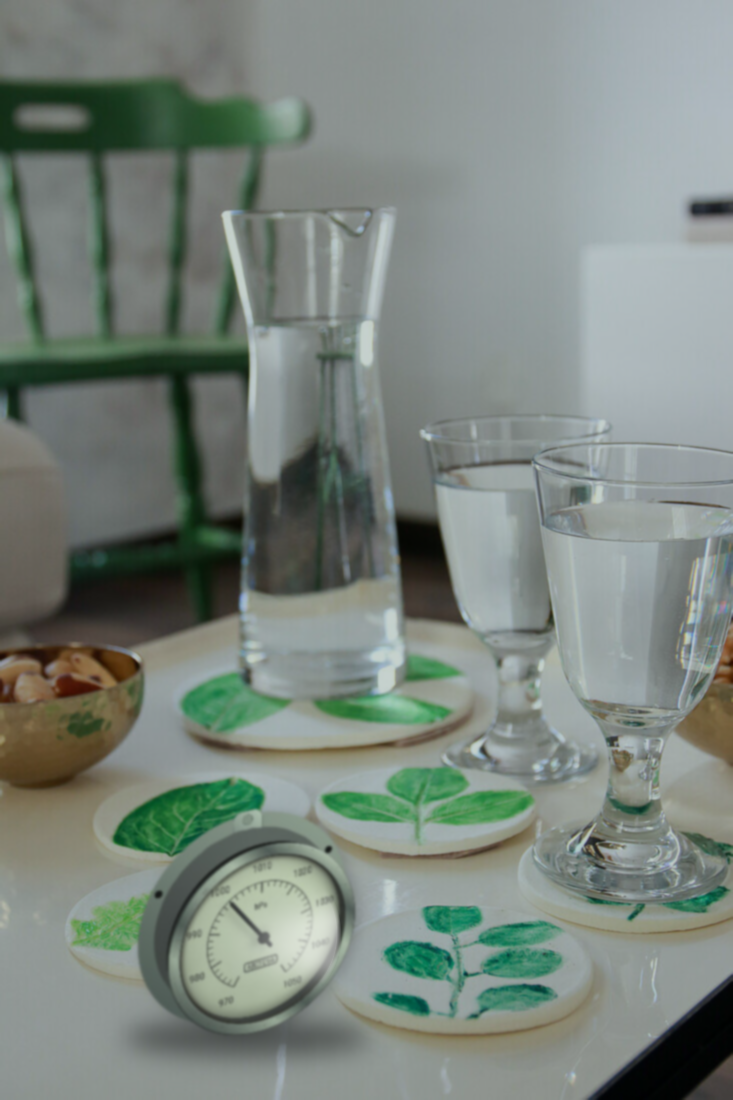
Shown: 1000 hPa
